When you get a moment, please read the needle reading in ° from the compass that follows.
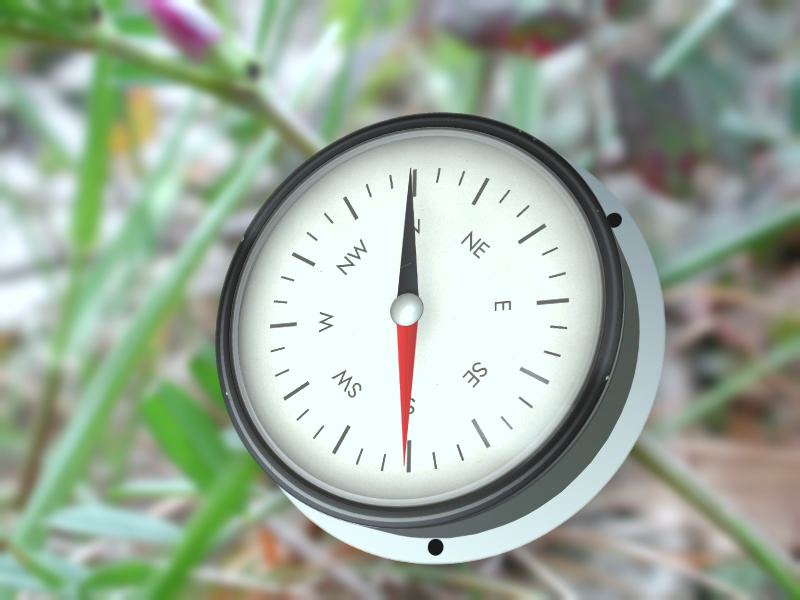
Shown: 180 °
